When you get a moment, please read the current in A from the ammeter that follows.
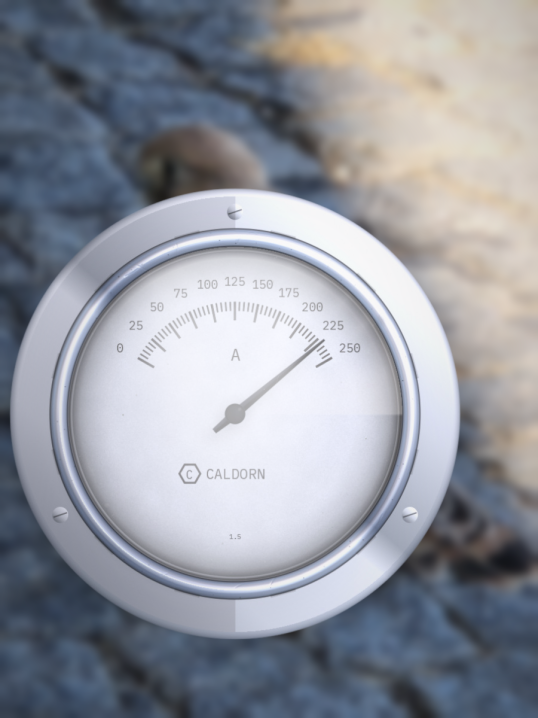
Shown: 230 A
